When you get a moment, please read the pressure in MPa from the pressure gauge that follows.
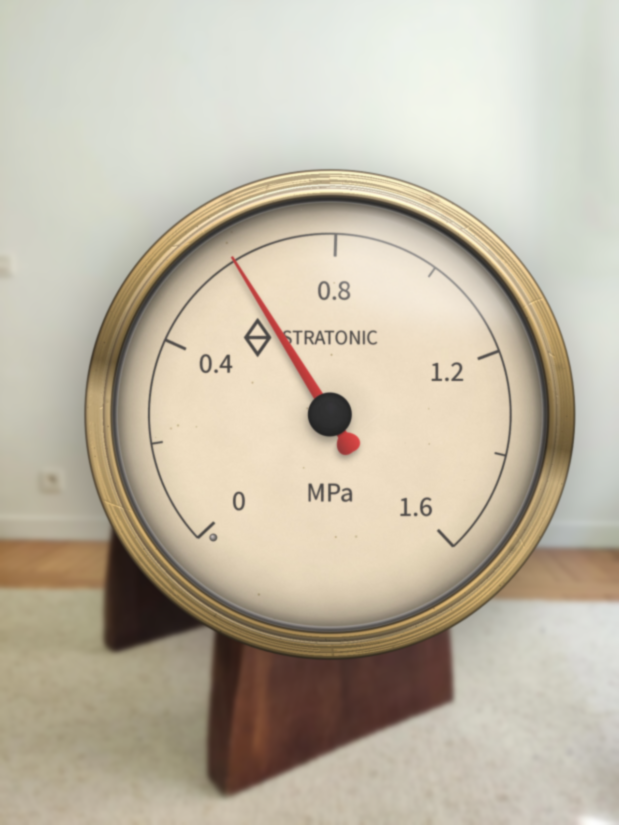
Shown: 0.6 MPa
